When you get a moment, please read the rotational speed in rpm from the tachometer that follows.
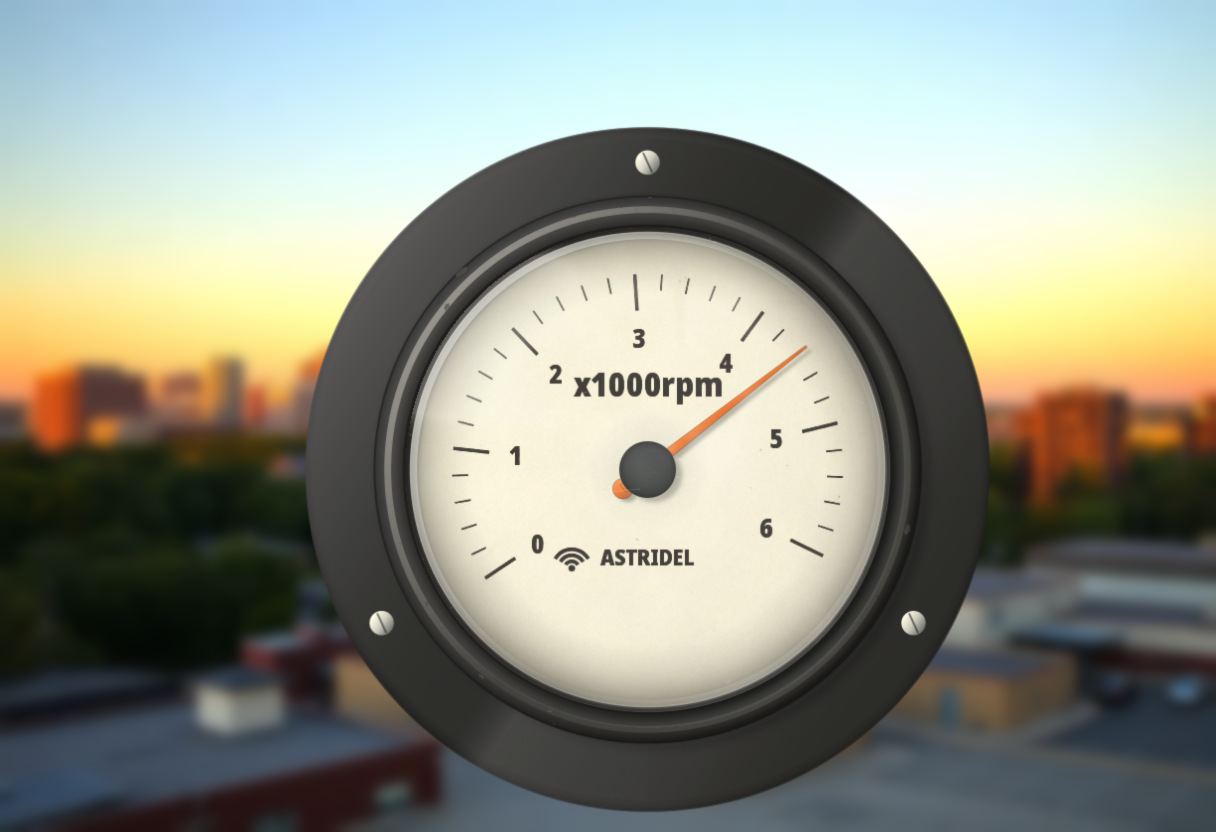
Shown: 4400 rpm
